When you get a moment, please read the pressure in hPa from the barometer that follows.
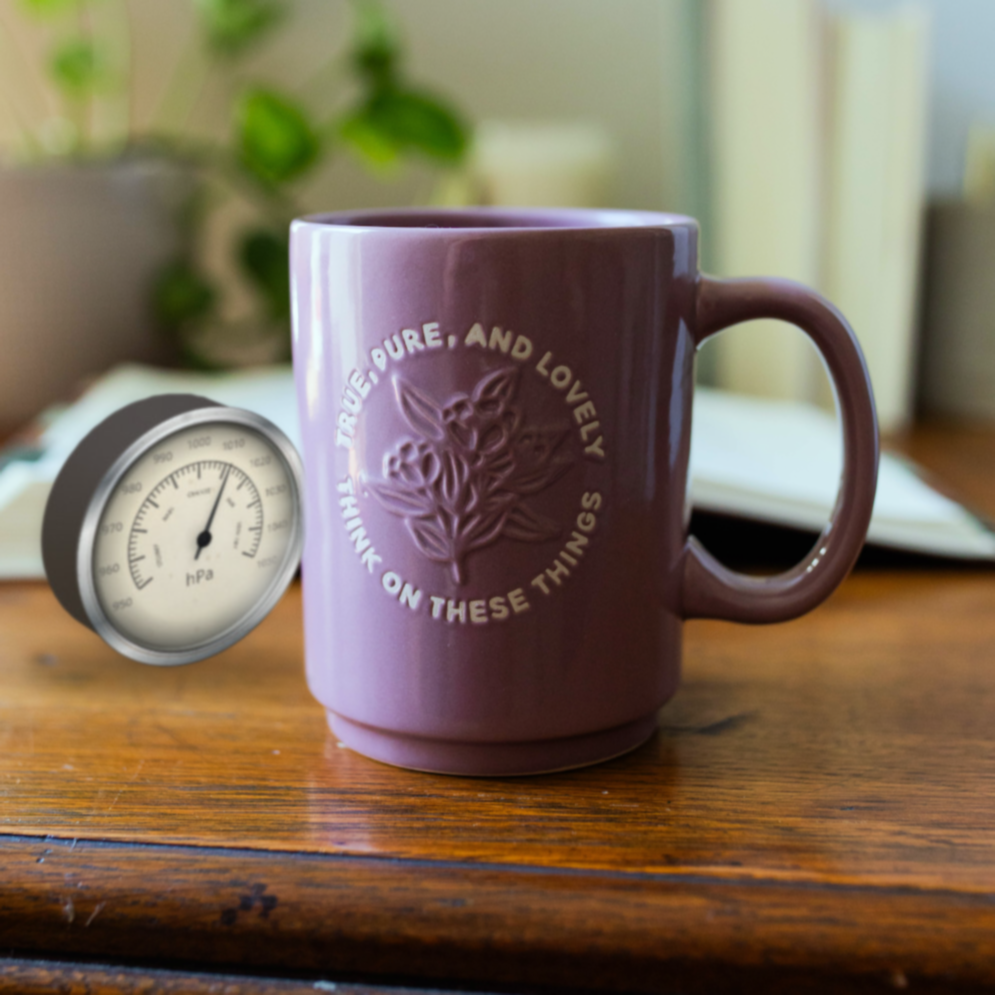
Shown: 1010 hPa
